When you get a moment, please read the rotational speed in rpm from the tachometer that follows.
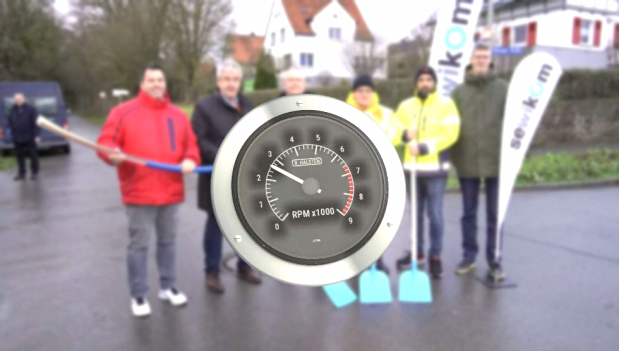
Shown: 2600 rpm
